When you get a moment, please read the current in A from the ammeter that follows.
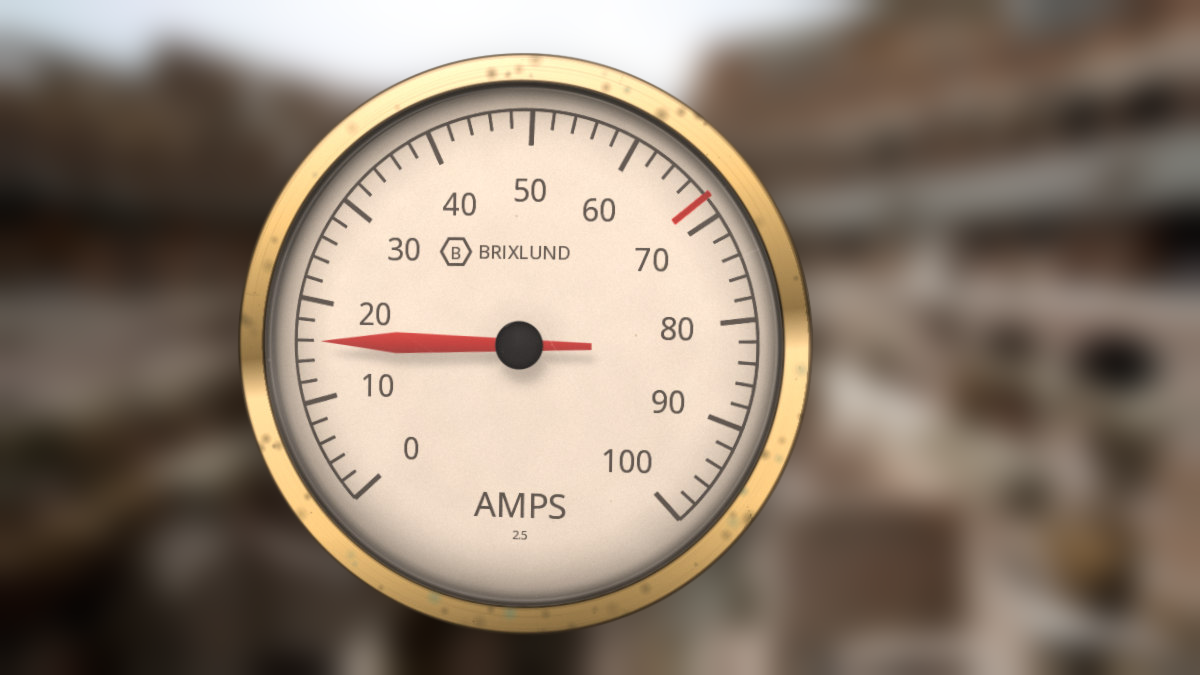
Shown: 16 A
